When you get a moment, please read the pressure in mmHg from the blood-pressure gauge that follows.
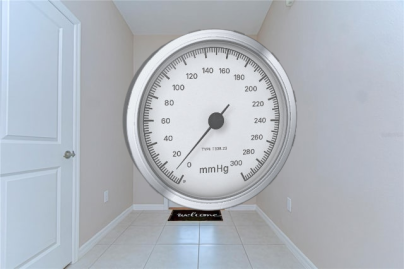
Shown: 10 mmHg
